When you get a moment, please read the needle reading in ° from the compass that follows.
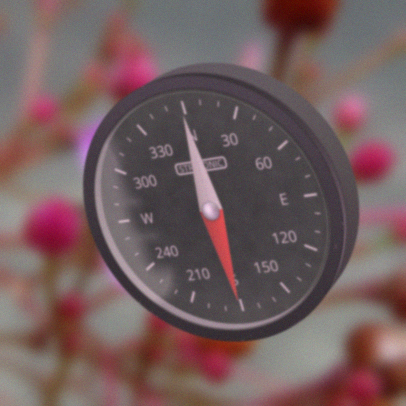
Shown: 180 °
